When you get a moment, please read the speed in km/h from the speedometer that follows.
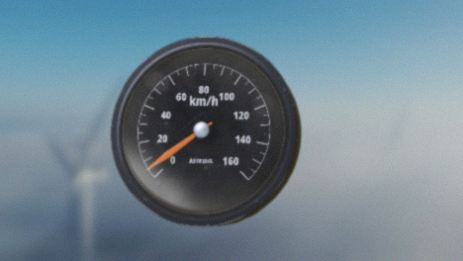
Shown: 5 km/h
